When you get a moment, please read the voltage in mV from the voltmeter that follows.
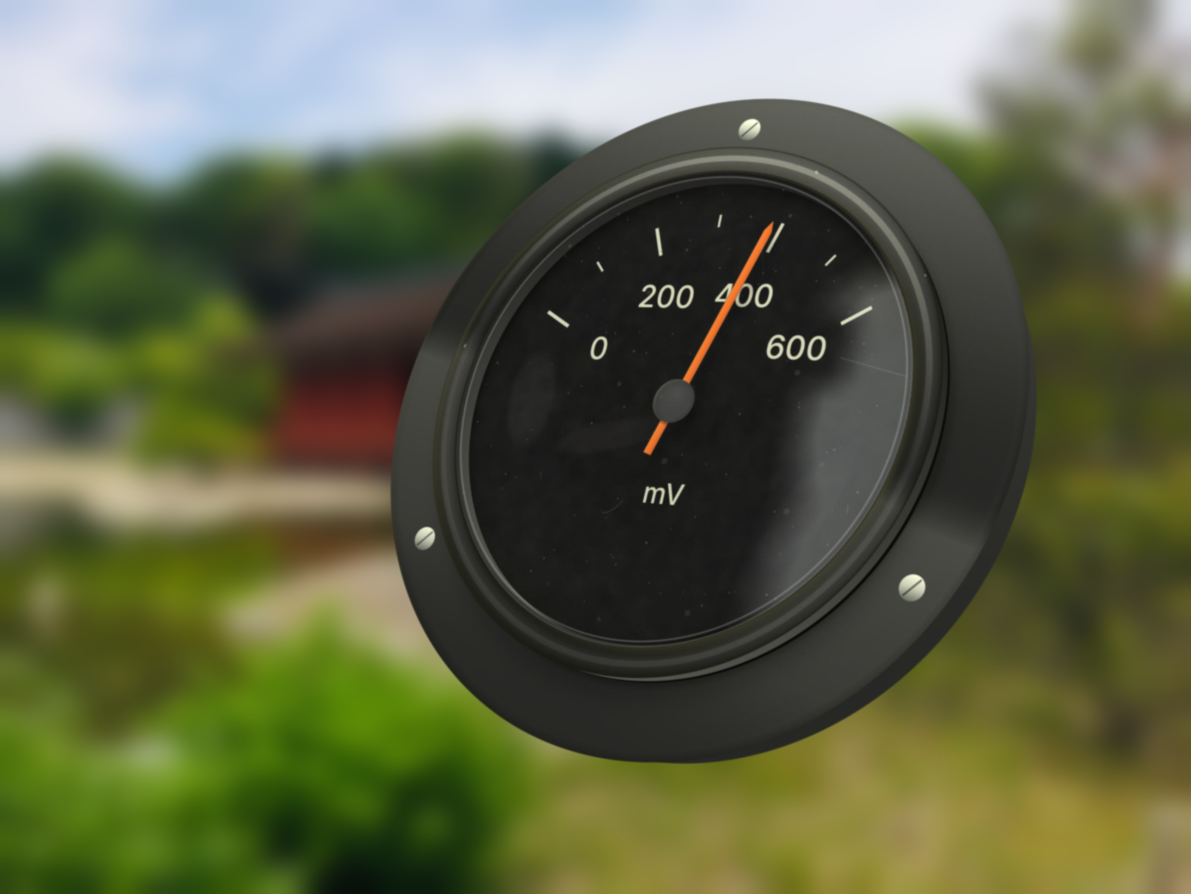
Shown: 400 mV
